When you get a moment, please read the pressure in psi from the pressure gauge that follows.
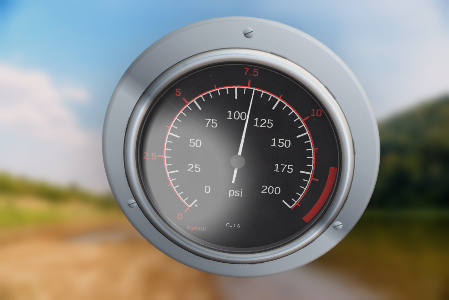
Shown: 110 psi
